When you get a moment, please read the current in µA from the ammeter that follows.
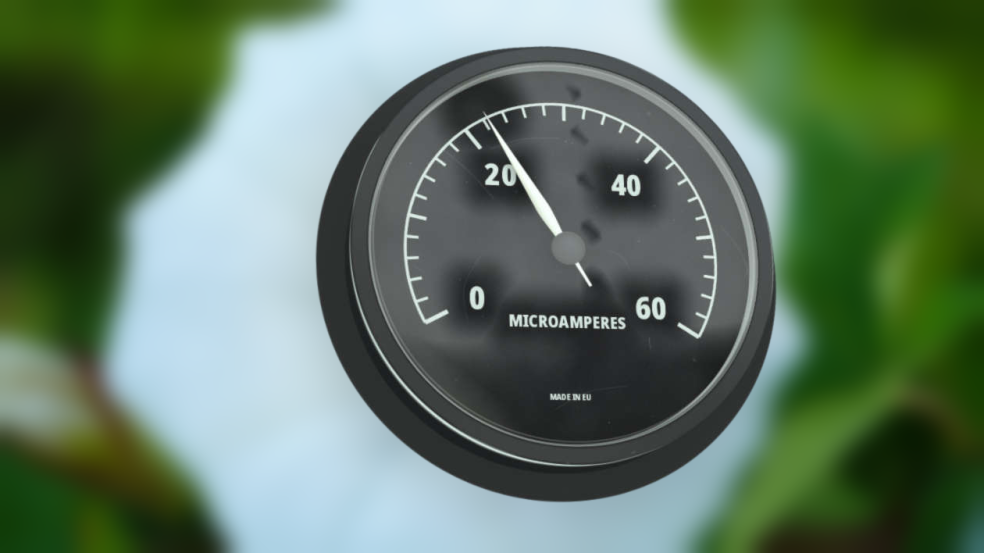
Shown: 22 µA
